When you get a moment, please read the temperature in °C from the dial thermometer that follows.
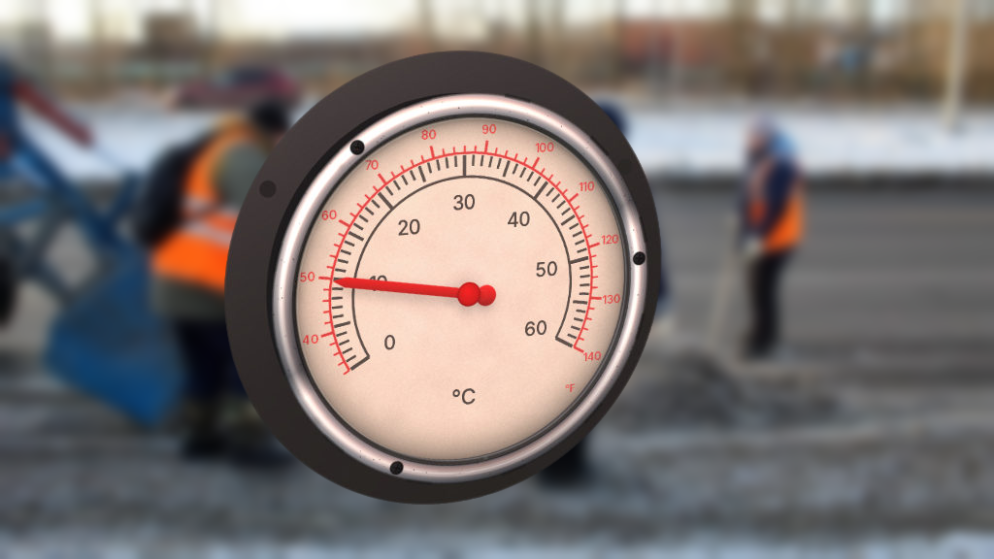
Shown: 10 °C
